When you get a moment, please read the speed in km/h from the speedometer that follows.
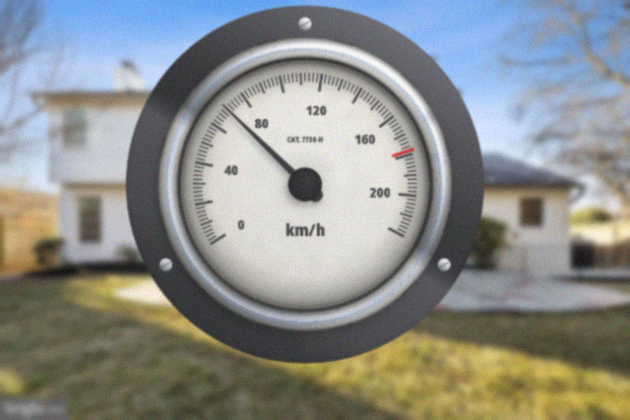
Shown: 70 km/h
